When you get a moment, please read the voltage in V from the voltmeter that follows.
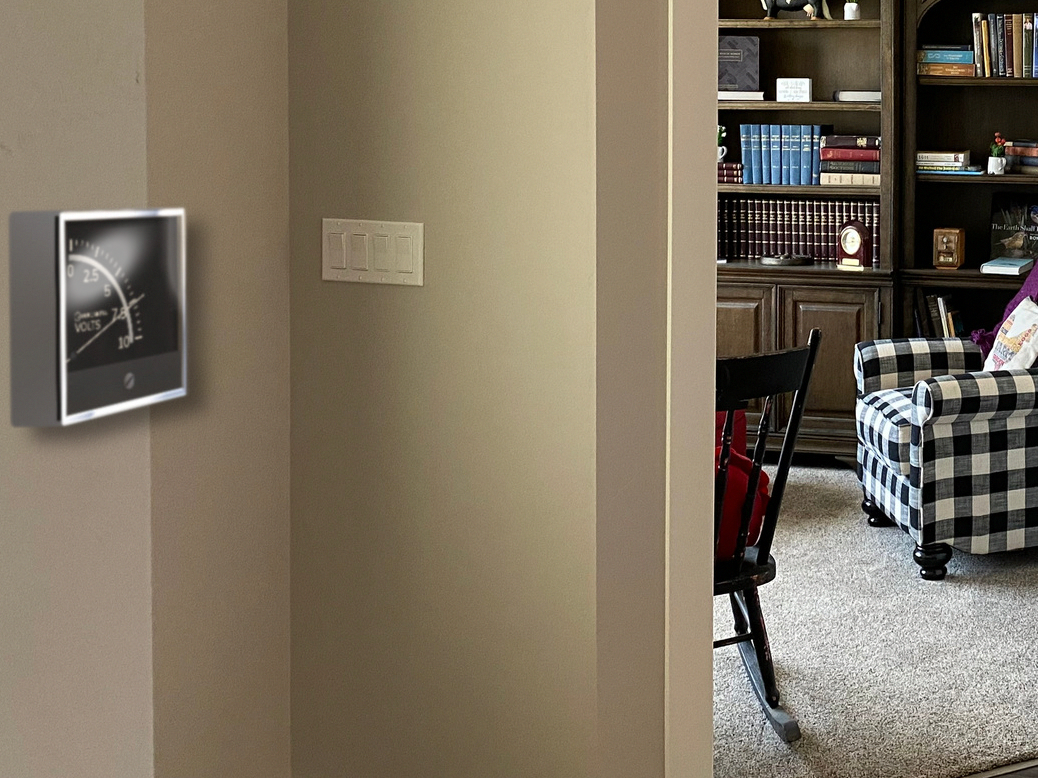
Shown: 7.5 V
